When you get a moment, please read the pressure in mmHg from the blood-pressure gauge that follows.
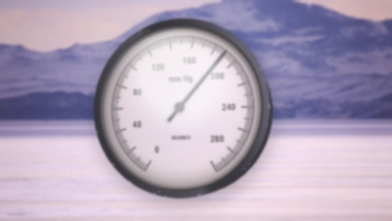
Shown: 190 mmHg
